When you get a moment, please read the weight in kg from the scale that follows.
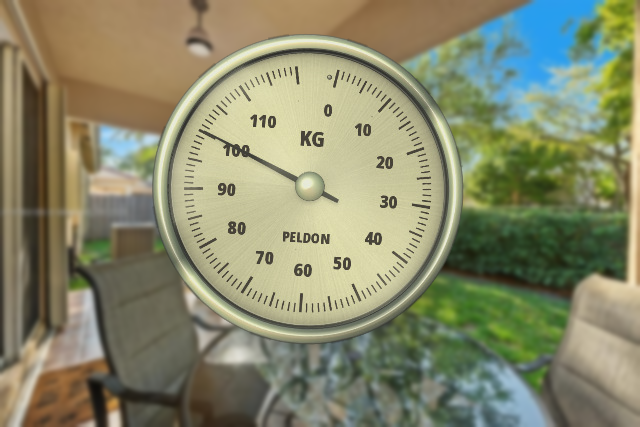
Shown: 100 kg
